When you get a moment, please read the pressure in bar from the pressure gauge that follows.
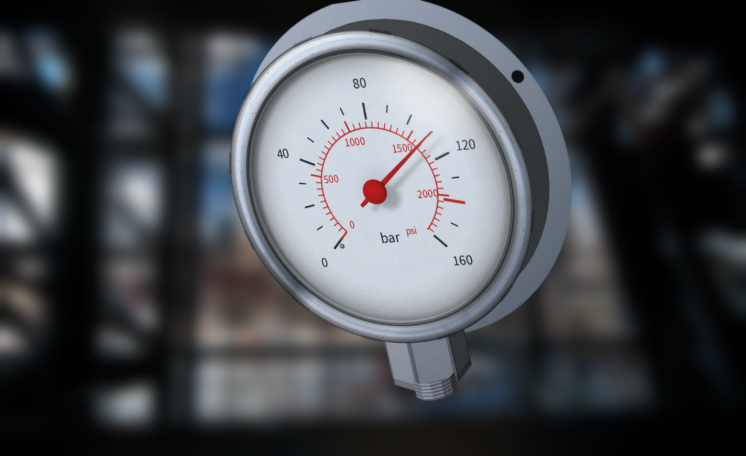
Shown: 110 bar
